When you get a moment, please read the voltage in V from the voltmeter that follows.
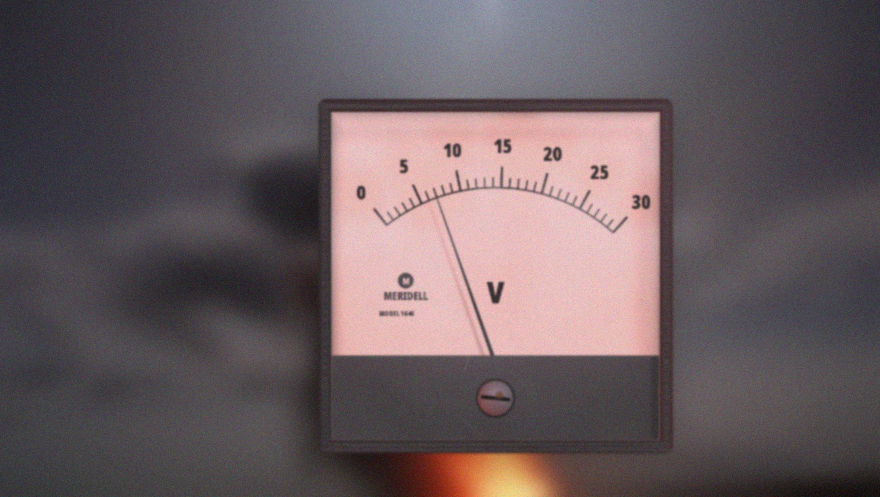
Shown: 7 V
